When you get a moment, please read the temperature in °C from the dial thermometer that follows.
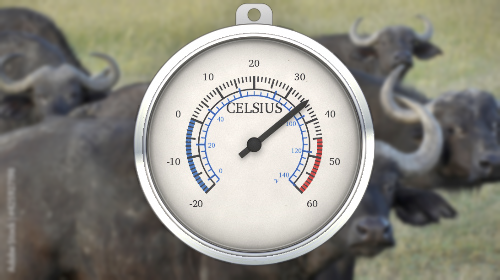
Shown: 35 °C
